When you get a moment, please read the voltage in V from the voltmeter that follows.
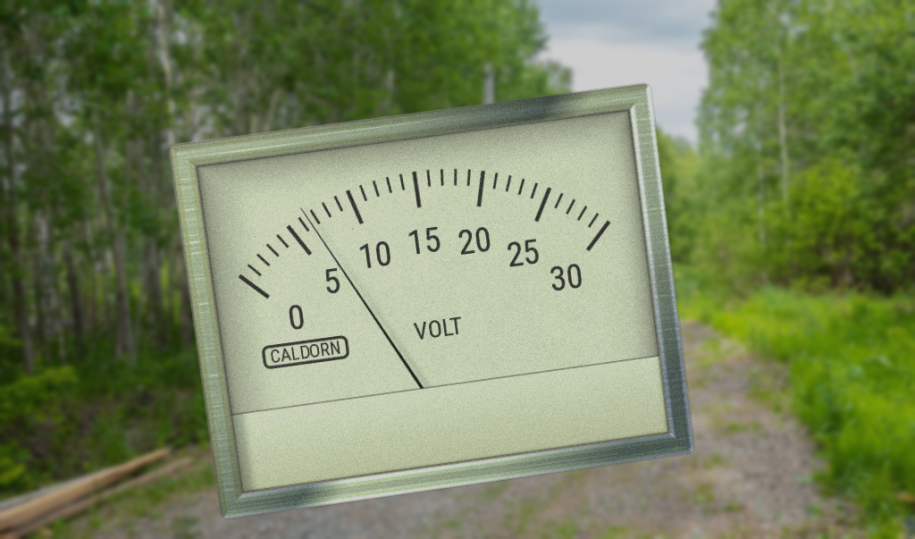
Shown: 6.5 V
